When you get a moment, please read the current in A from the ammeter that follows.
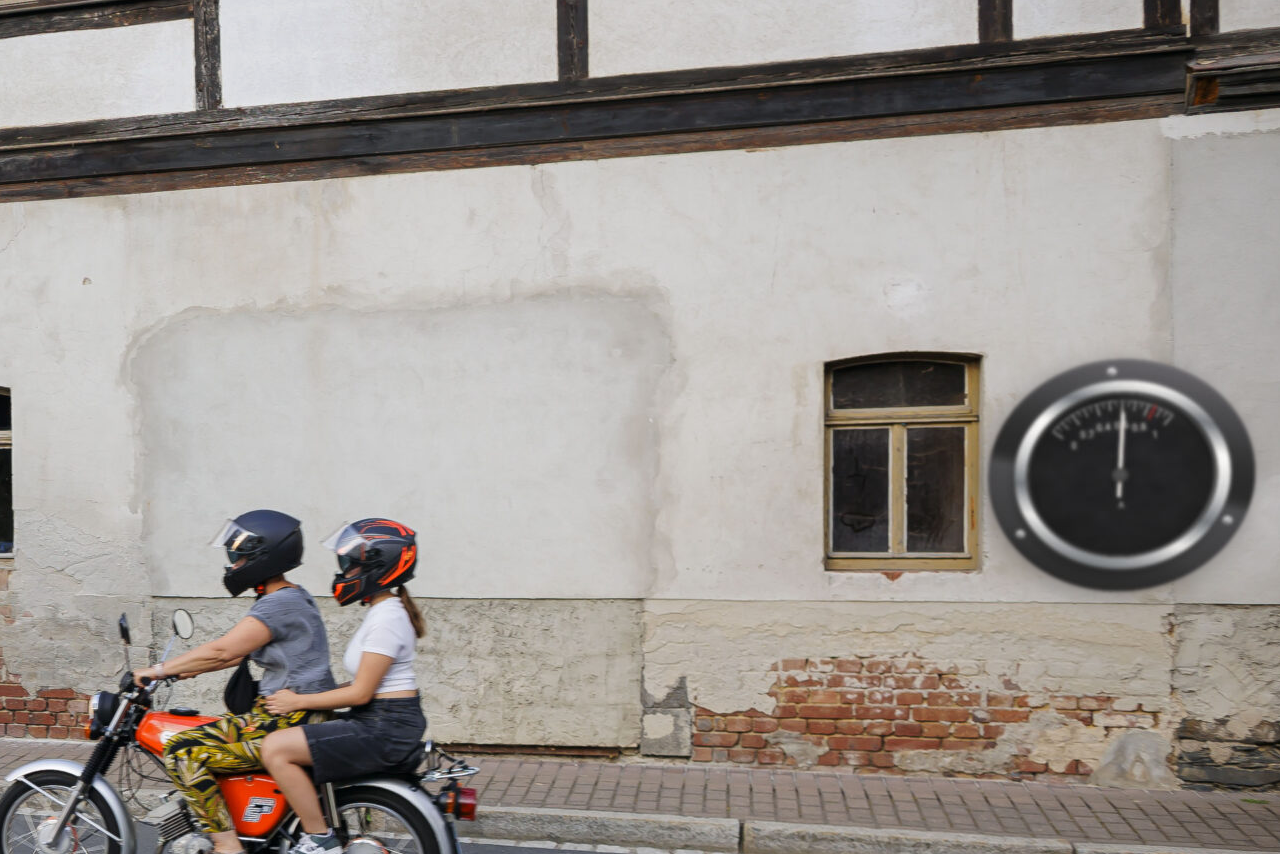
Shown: 0.6 A
